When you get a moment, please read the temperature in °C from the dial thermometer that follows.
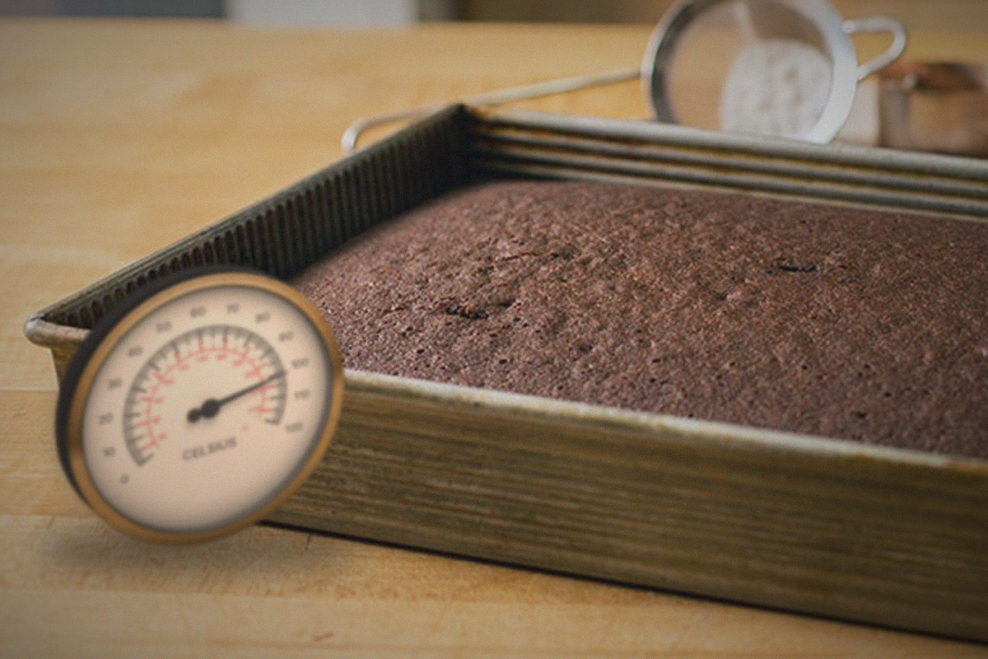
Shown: 100 °C
